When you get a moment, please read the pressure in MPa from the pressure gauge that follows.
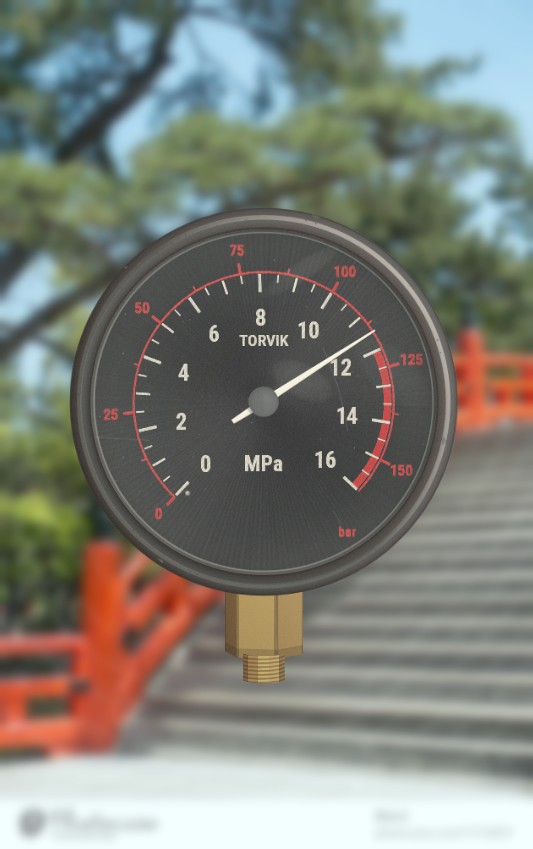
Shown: 11.5 MPa
